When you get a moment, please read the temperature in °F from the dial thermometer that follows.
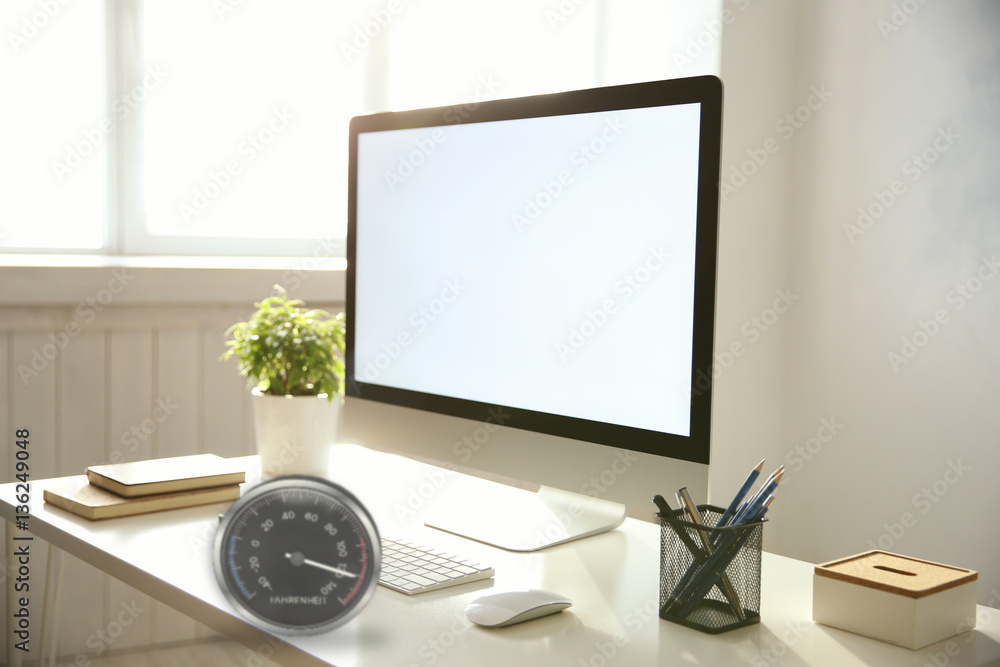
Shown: 120 °F
